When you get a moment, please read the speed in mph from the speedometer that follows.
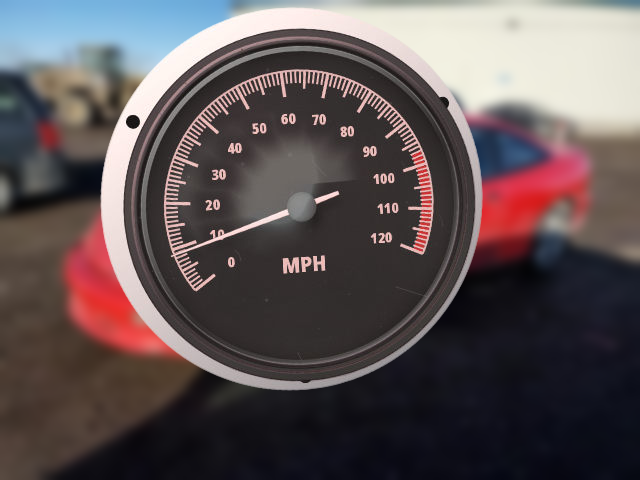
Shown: 9 mph
